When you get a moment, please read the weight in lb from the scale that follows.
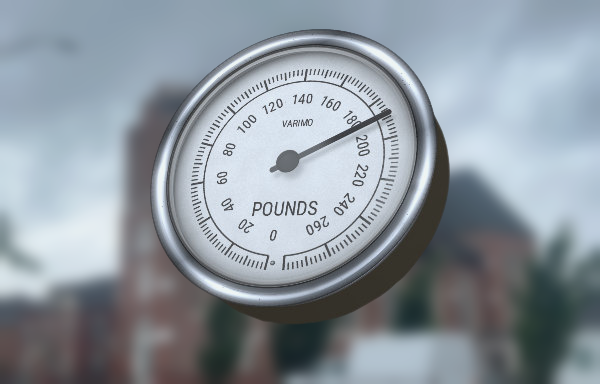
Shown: 190 lb
